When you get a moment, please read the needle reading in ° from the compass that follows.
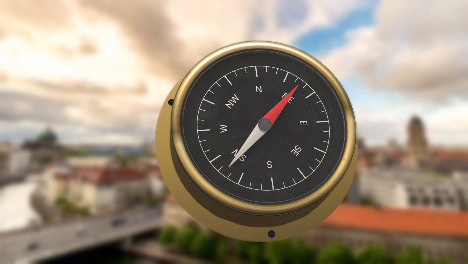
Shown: 45 °
